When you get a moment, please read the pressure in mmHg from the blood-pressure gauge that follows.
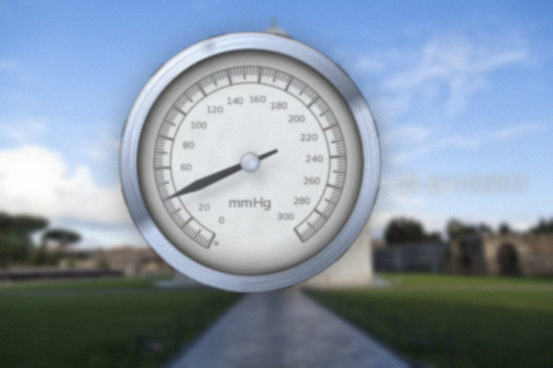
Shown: 40 mmHg
